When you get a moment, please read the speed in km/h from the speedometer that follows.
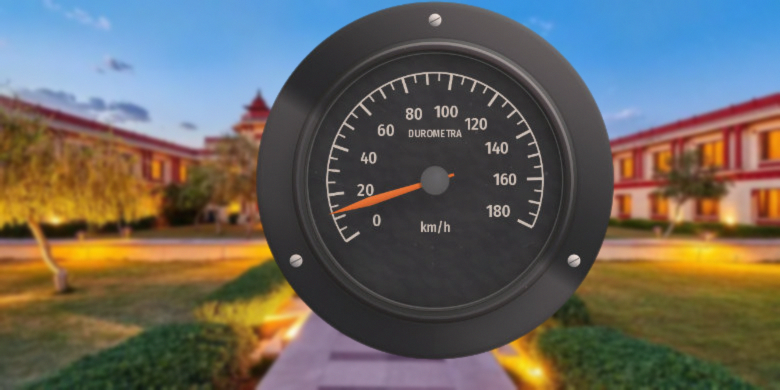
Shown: 12.5 km/h
